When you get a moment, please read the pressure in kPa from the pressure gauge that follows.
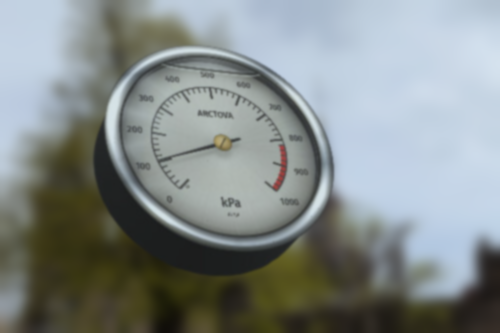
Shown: 100 kPa
